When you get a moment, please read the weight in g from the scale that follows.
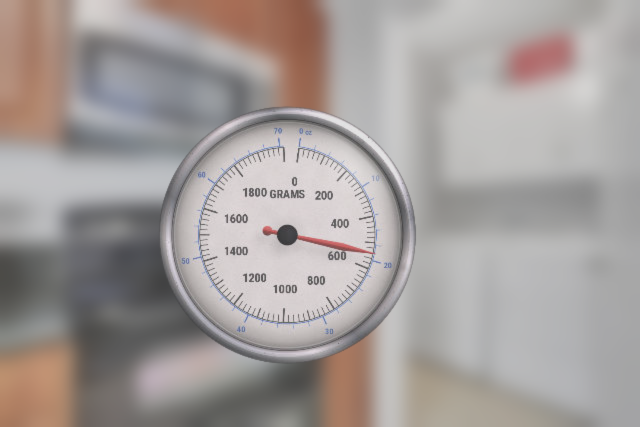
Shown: 540 g
